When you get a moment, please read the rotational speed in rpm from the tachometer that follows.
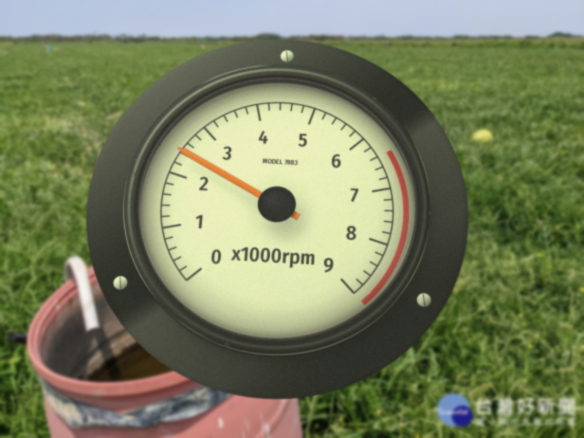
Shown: 2400 rpm
